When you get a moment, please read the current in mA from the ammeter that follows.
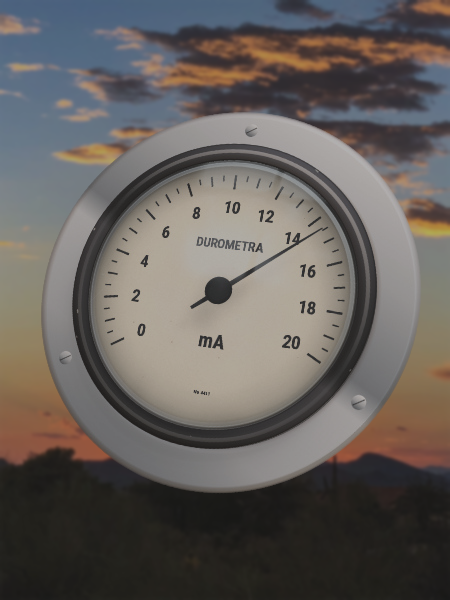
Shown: 14.5 mA
